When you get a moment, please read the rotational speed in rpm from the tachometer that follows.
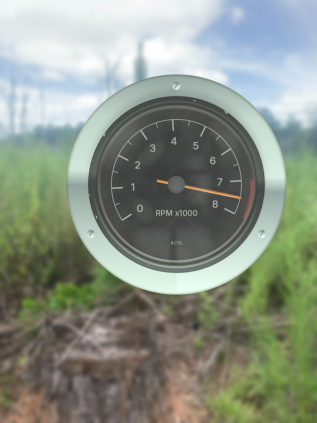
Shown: 7500 rpm
